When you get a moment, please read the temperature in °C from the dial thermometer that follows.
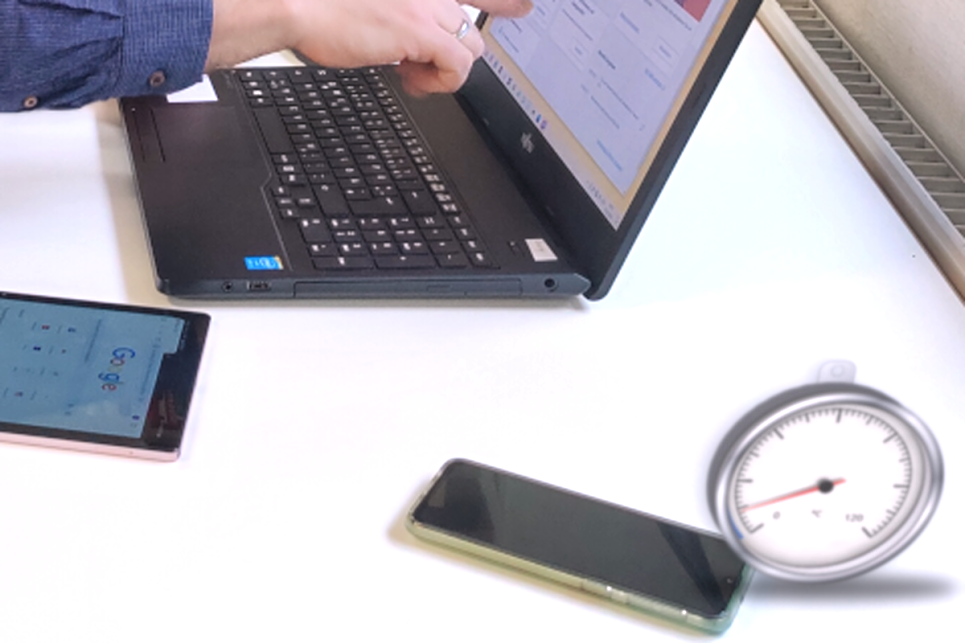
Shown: 10 °C
